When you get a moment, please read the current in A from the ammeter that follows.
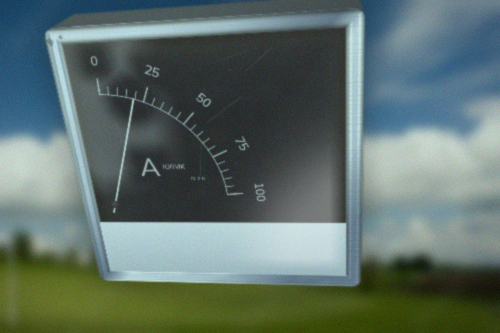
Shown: 20 A
